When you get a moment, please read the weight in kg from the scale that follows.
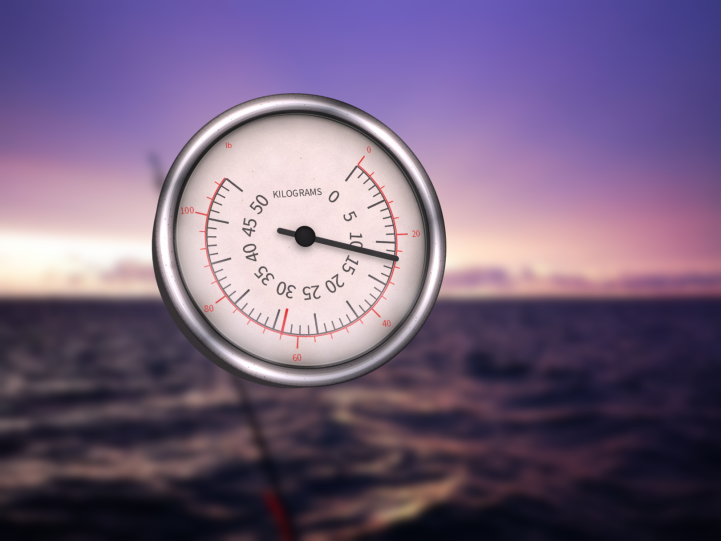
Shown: 12 kg
